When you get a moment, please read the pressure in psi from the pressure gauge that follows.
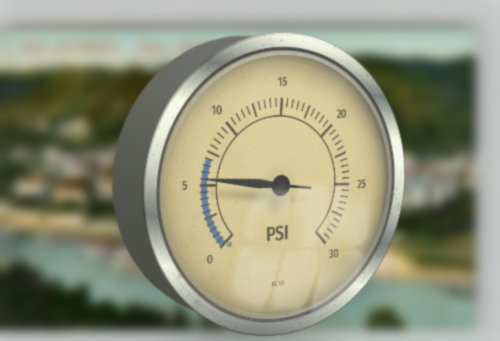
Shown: 5.5 psi
